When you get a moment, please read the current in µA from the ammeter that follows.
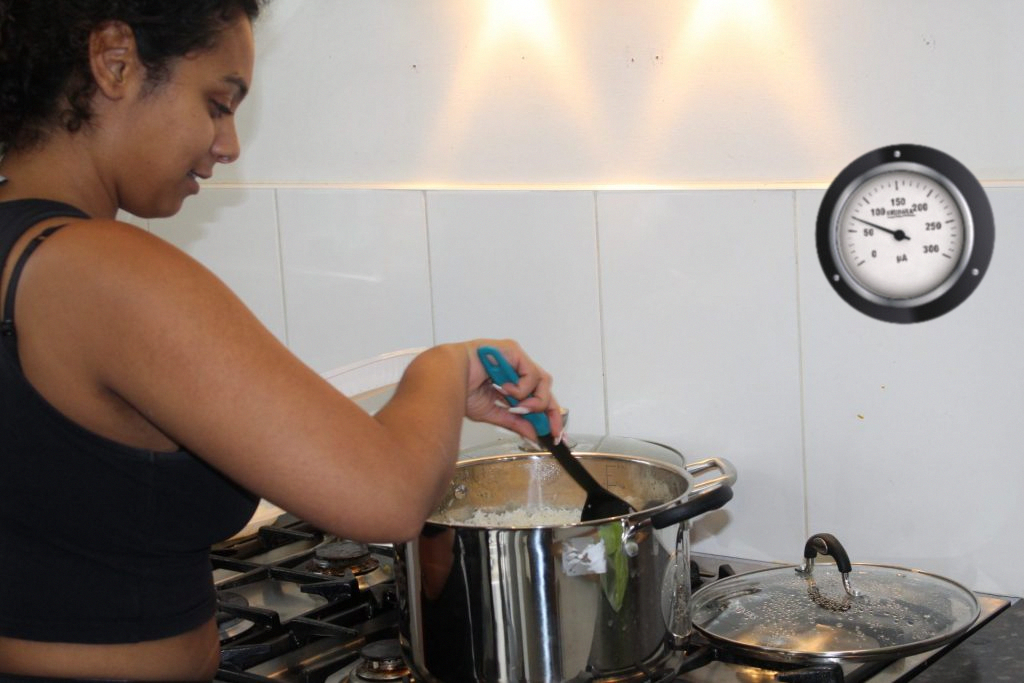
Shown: 70 µA
